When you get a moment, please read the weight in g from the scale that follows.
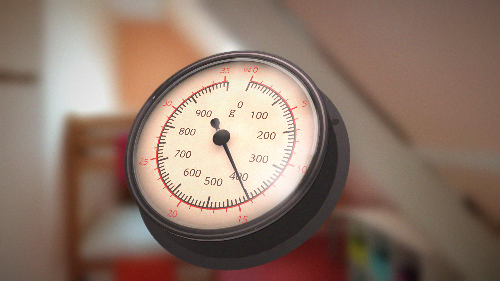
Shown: 400 g
